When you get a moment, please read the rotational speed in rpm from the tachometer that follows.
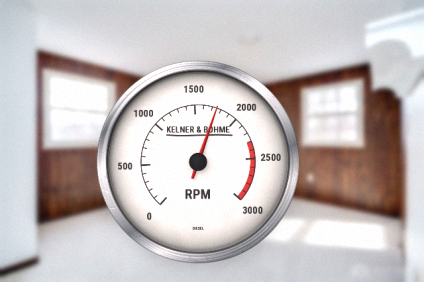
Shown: 1750 rpm
